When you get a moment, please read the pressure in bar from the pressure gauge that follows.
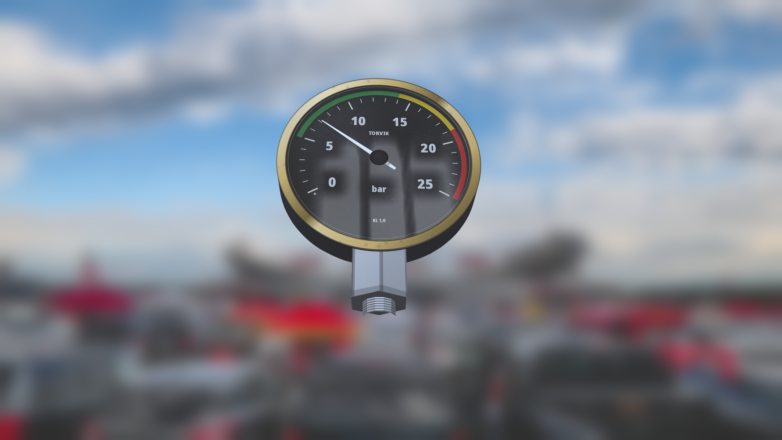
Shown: 7 bar
